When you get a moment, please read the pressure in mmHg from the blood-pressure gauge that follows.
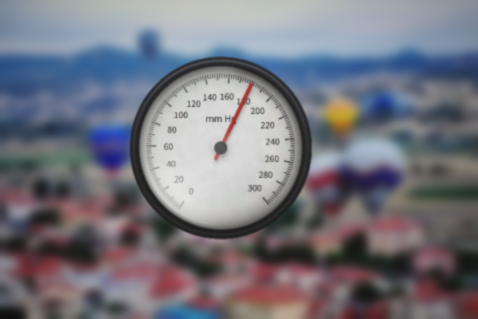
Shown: 180 mmHg
